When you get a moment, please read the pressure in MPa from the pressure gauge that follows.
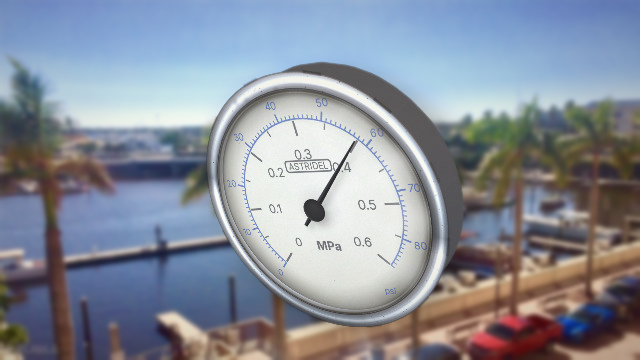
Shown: 0.4 MPa
